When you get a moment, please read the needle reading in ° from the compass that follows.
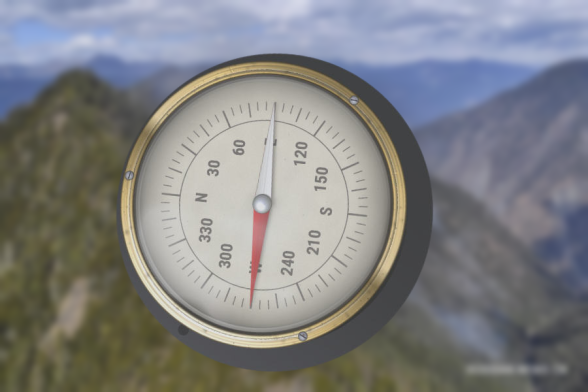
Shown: 270 °
